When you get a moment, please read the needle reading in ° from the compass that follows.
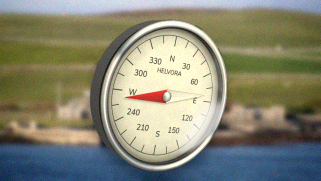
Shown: 262.5 °
